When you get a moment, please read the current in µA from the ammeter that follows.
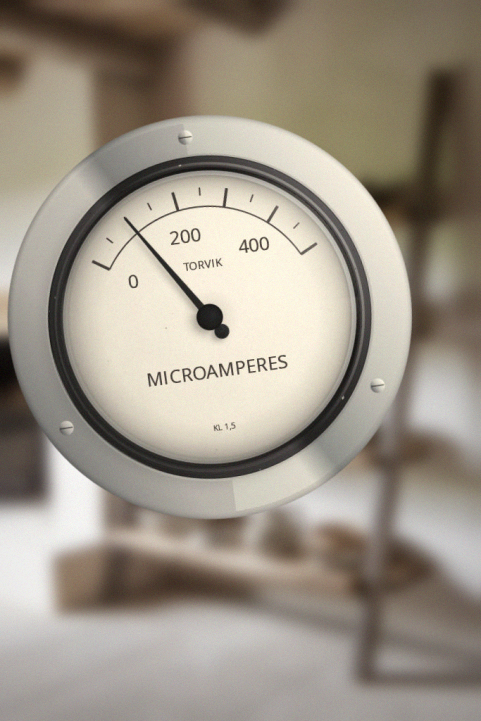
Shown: 100 µA
